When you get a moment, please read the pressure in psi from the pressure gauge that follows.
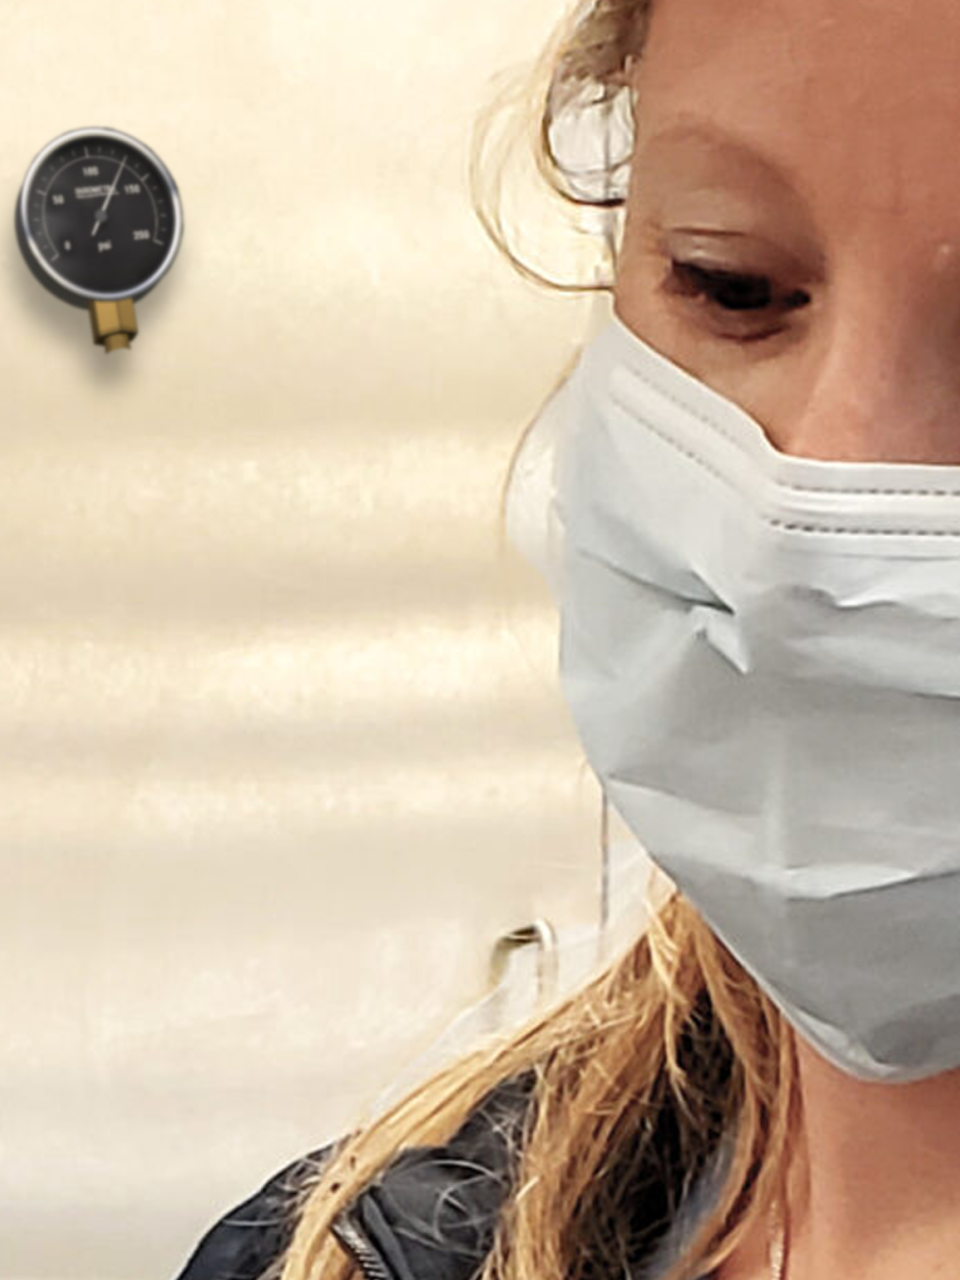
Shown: 130 psi
